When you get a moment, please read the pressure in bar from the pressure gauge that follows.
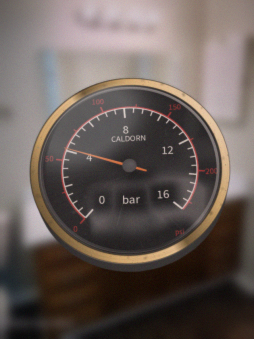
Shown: 4 bar
